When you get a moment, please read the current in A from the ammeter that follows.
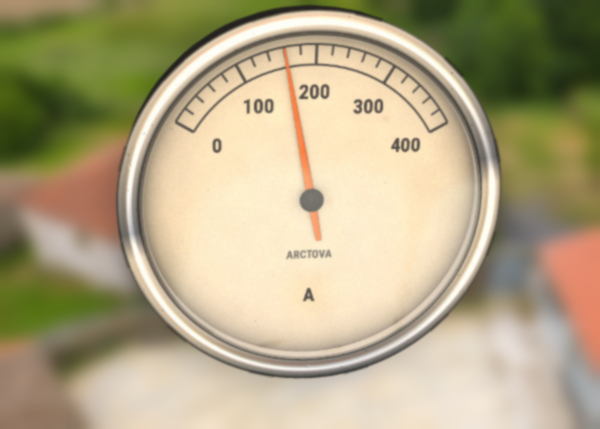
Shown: 160 A
